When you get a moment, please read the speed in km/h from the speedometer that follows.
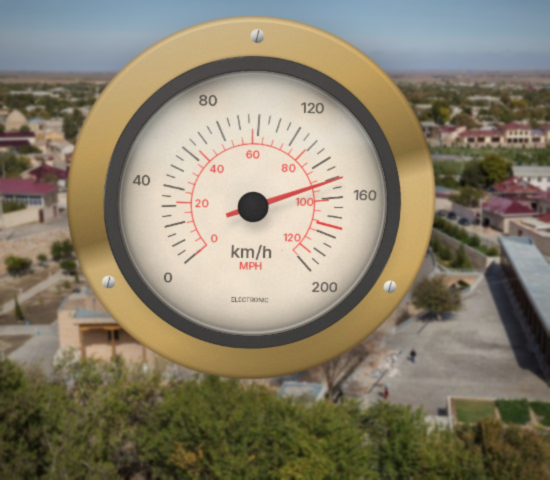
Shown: 150 km/h
